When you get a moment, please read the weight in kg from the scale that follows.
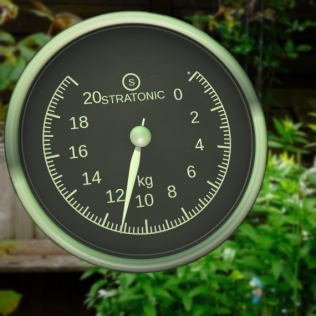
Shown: 11.2 kg
